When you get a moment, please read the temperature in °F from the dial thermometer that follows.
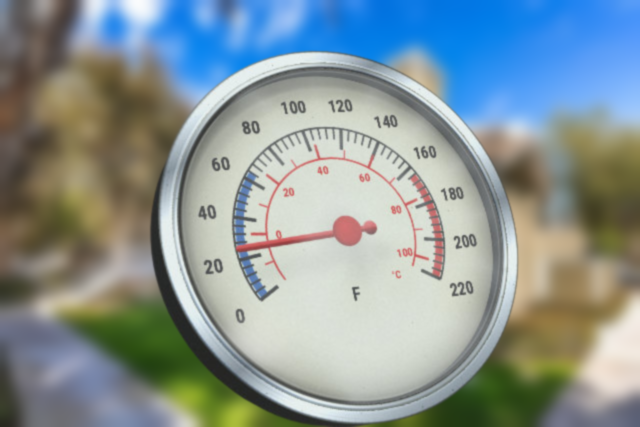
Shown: 24 °F
